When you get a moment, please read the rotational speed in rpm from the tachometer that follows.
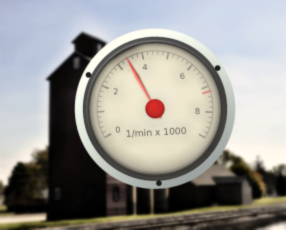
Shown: 3400 rpm
